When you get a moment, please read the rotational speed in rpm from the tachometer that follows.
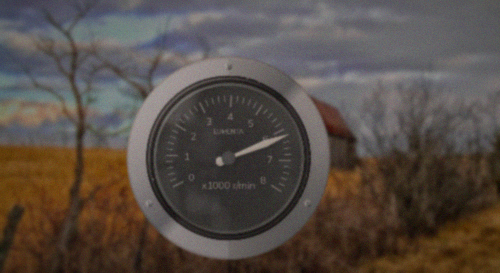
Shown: 6200 rpm
